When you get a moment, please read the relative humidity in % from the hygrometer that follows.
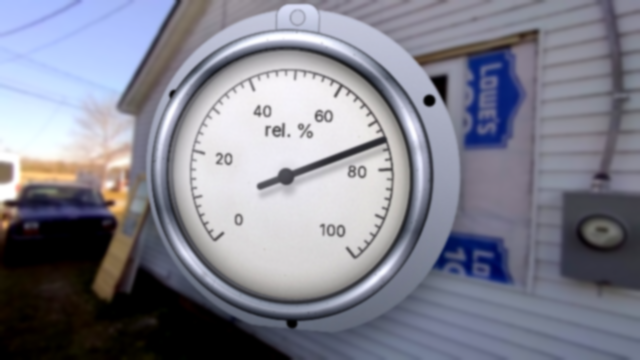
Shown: 74 %
